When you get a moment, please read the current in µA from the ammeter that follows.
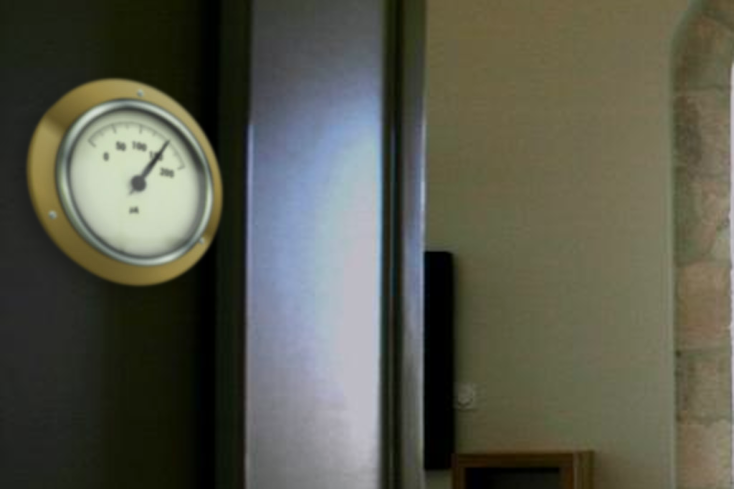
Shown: 150 µA
